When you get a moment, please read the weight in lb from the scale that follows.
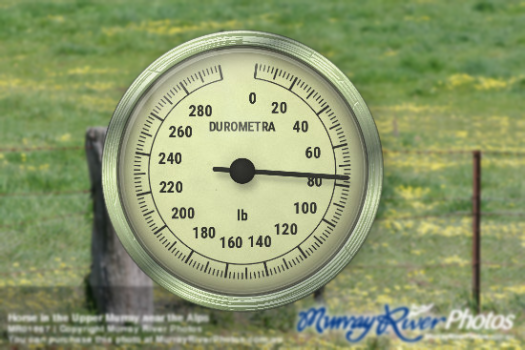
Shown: 76 lb
